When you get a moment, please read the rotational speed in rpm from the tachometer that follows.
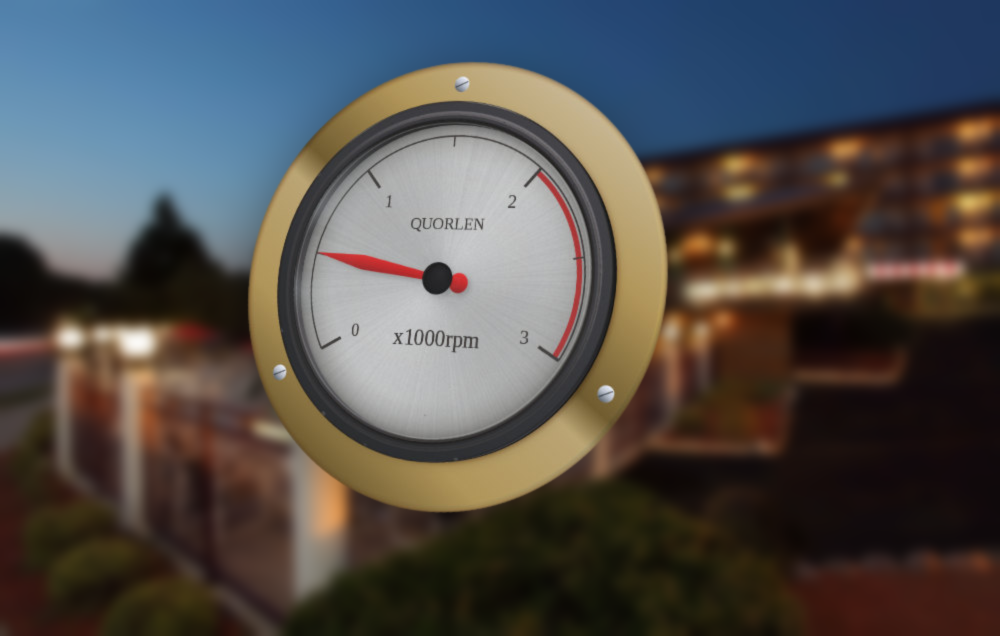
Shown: 500 rpm
